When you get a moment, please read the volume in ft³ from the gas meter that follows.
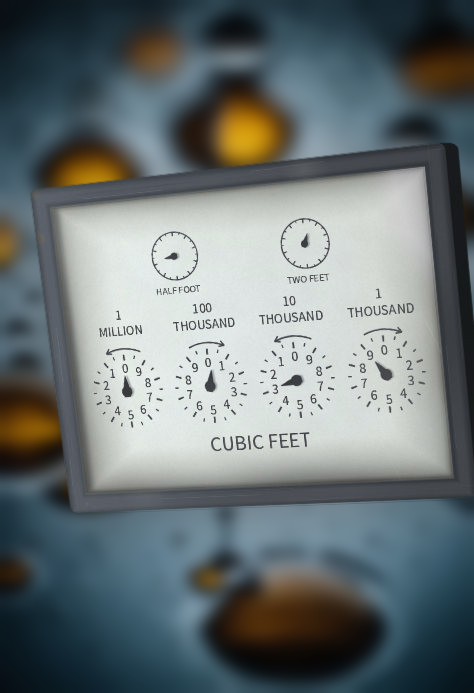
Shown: 2900 ft³
